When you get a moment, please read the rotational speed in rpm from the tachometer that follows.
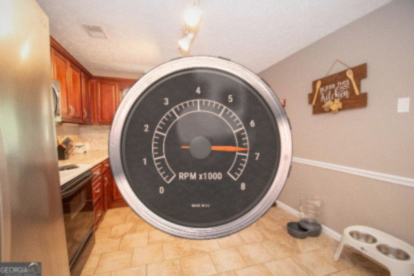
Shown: 6800 rpm
